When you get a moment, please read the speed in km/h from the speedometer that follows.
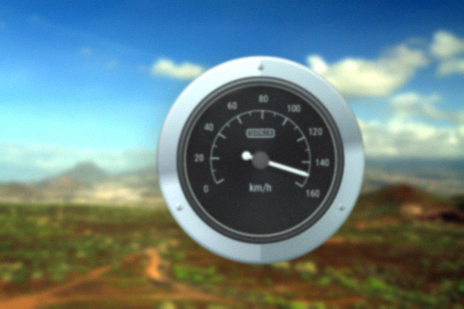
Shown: 150 km/h
